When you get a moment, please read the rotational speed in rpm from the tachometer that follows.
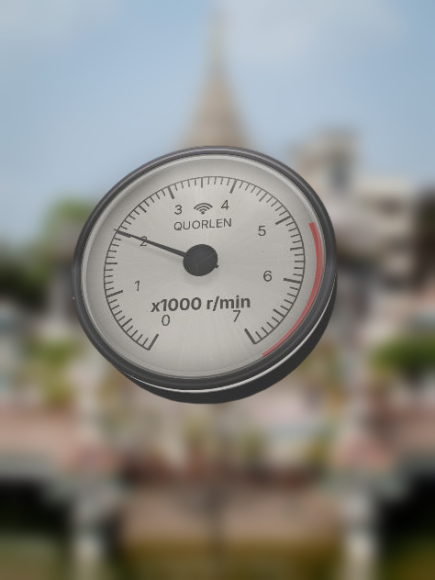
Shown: 2000 rpm
